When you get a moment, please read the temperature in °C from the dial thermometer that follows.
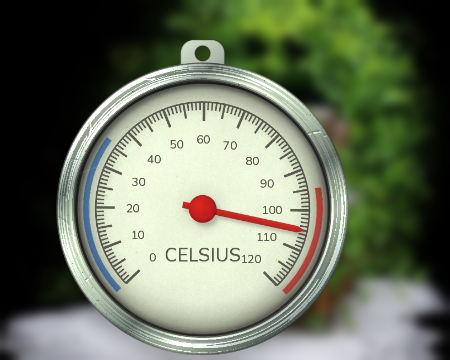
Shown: 105 °C
